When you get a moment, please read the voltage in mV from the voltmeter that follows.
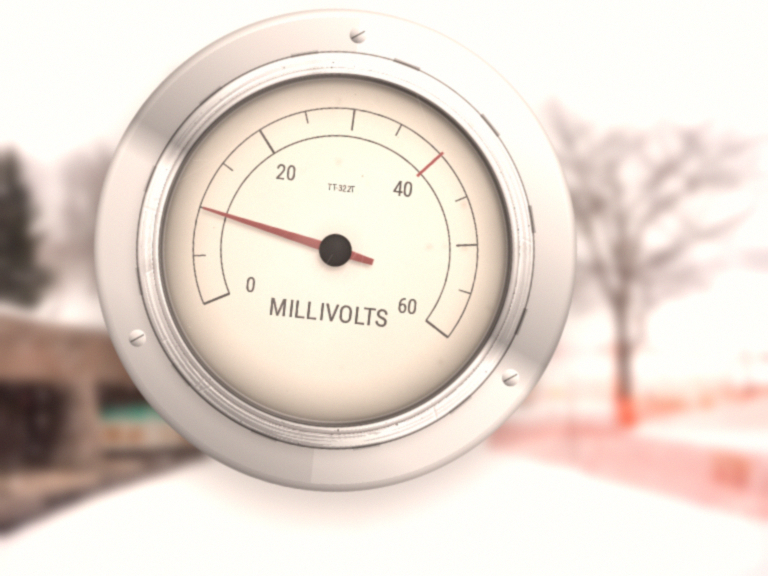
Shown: 10 mV
